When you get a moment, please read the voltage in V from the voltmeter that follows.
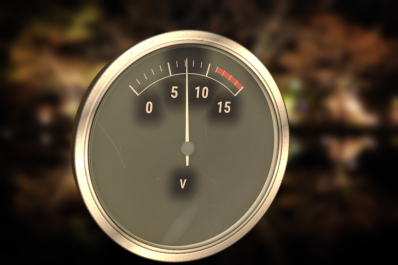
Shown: 7 V
